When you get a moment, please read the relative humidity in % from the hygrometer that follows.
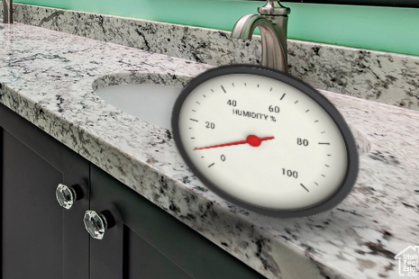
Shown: 8 %
